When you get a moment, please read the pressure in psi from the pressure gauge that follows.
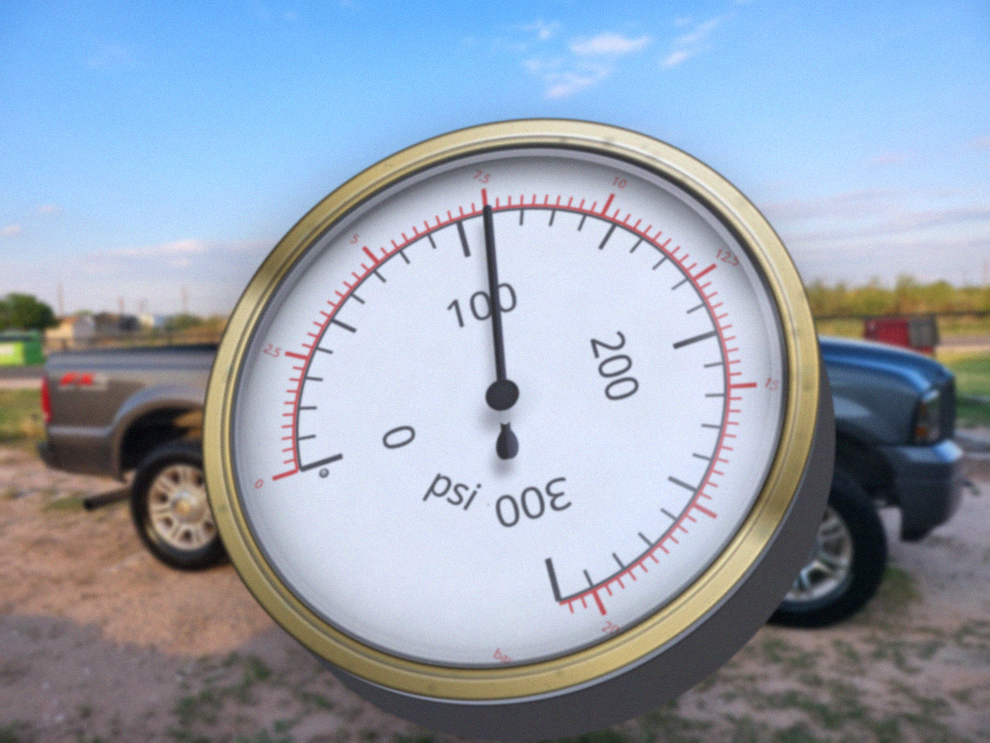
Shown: 110 psi
